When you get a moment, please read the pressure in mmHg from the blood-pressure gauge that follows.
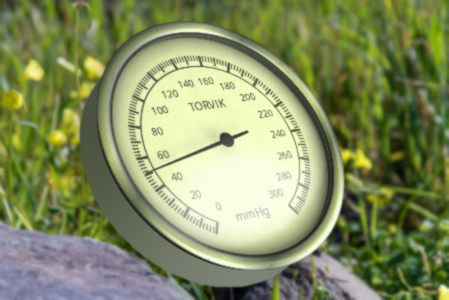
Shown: 50 mmHg
